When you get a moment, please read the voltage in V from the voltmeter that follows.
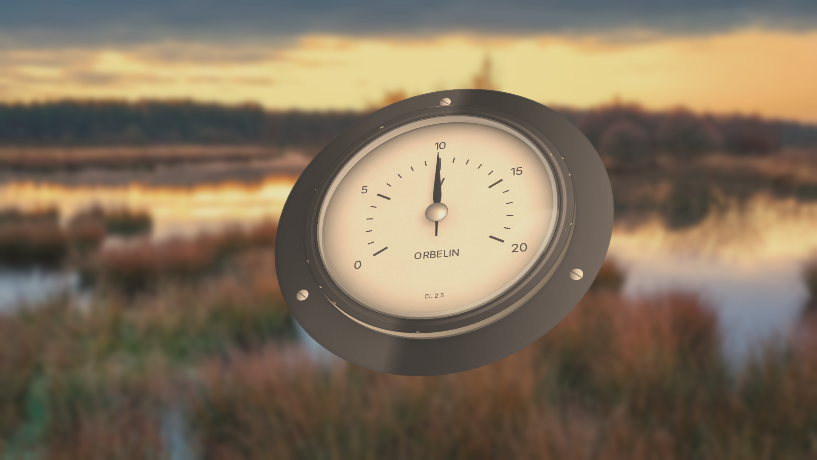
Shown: 10 V
